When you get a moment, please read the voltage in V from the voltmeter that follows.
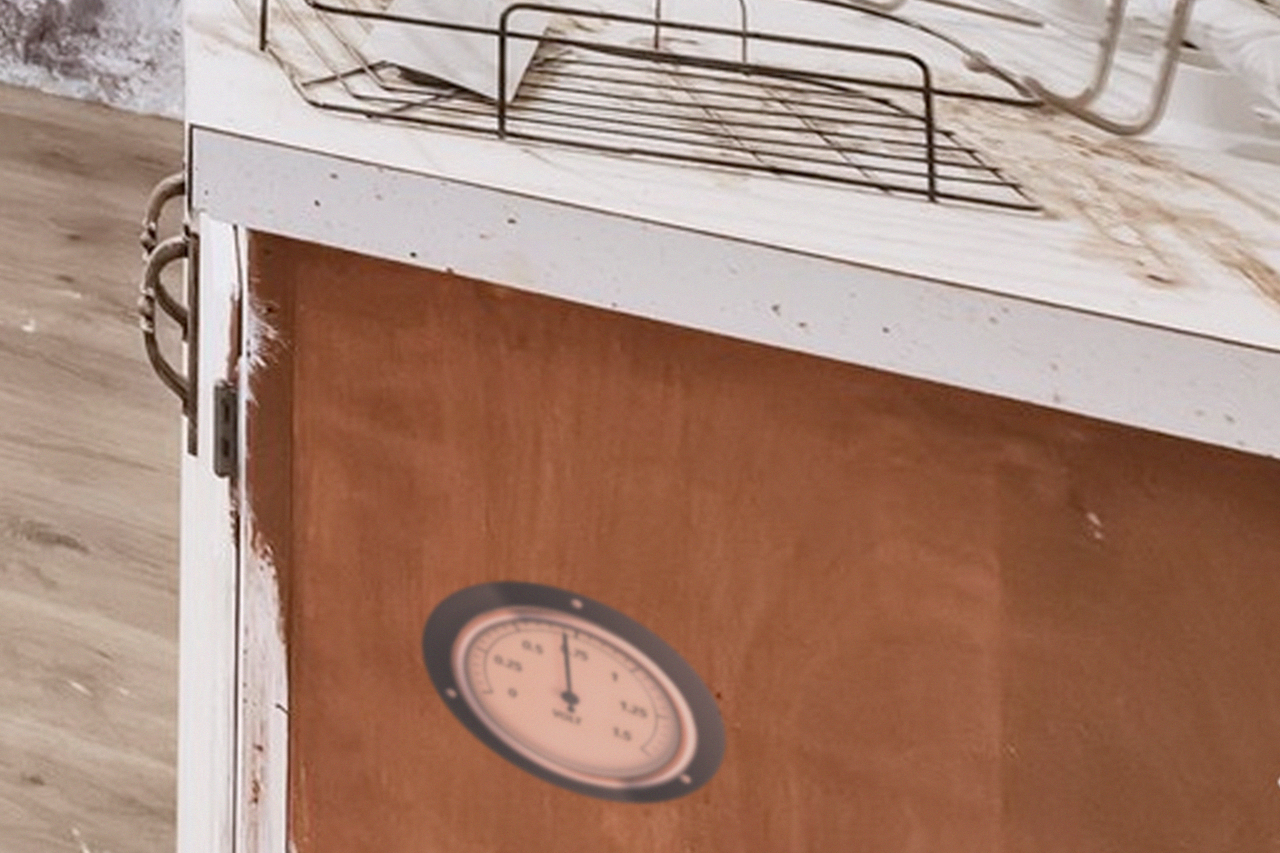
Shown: 0.7 V
